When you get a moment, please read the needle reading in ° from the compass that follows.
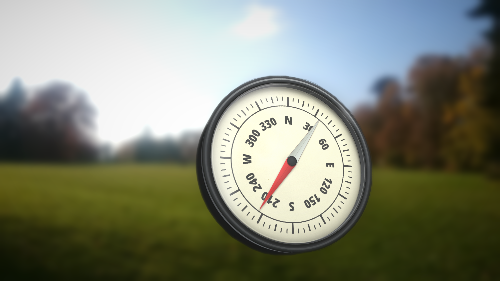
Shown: 215 °
